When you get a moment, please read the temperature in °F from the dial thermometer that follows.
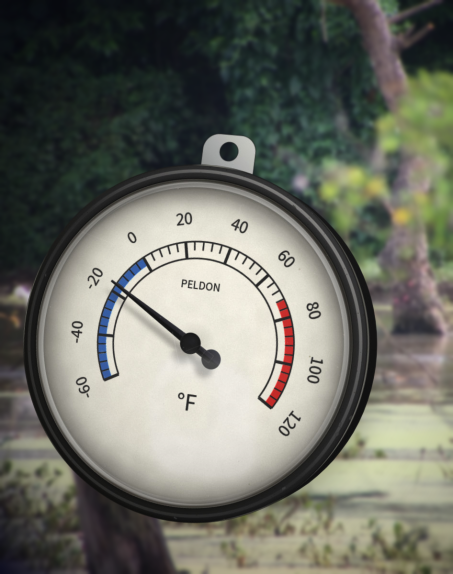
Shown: -16 °F
